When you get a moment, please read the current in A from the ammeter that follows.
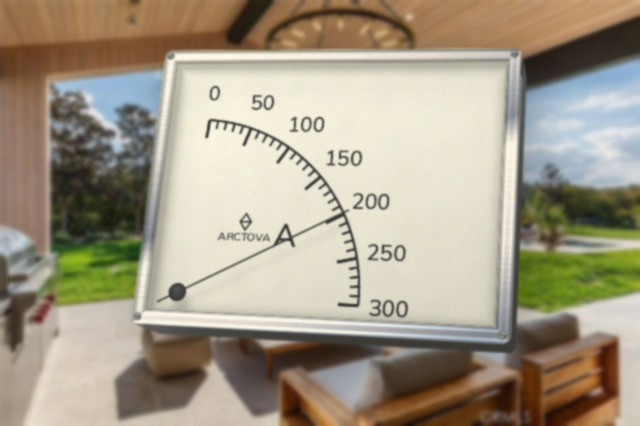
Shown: 200 A
